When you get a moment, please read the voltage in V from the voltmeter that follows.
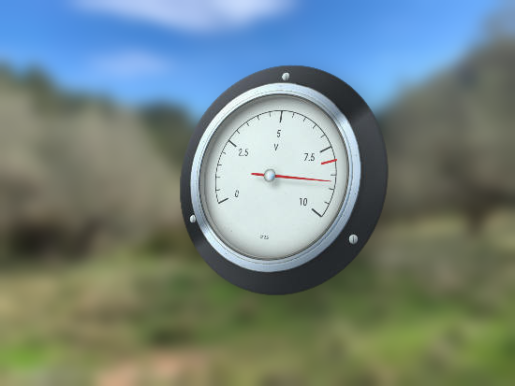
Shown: 8.75 V
